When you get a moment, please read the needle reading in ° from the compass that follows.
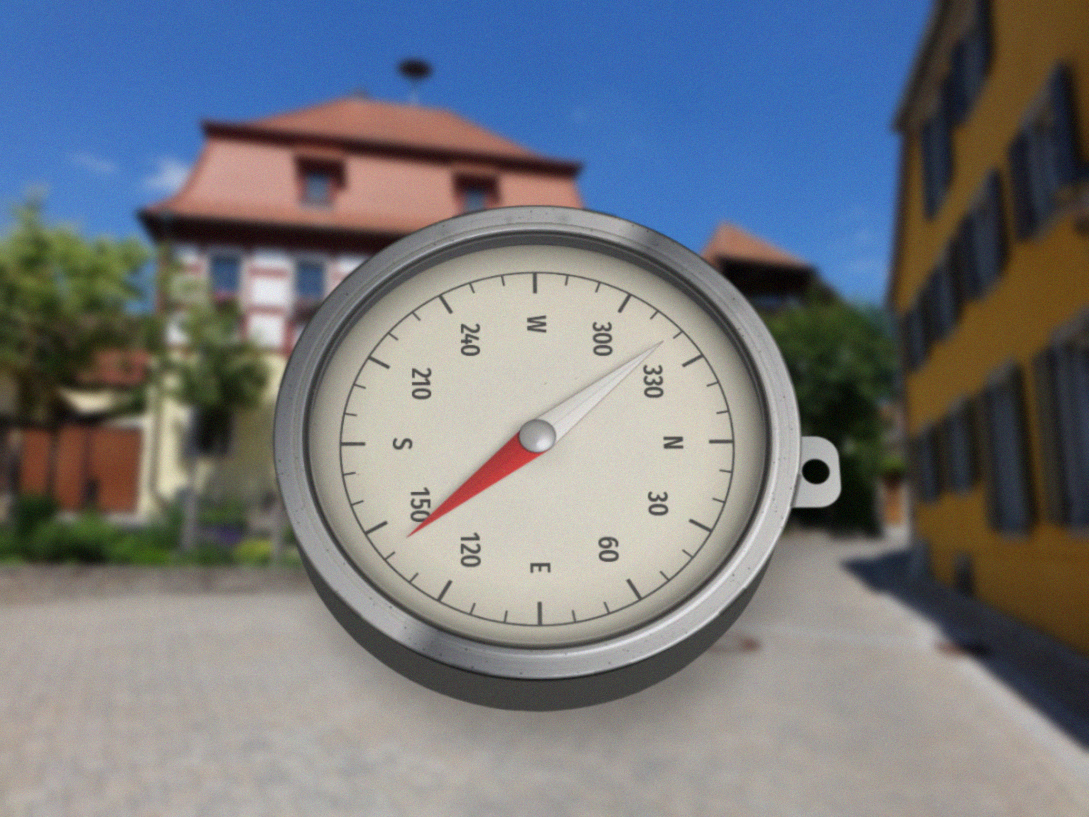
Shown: 140 °
